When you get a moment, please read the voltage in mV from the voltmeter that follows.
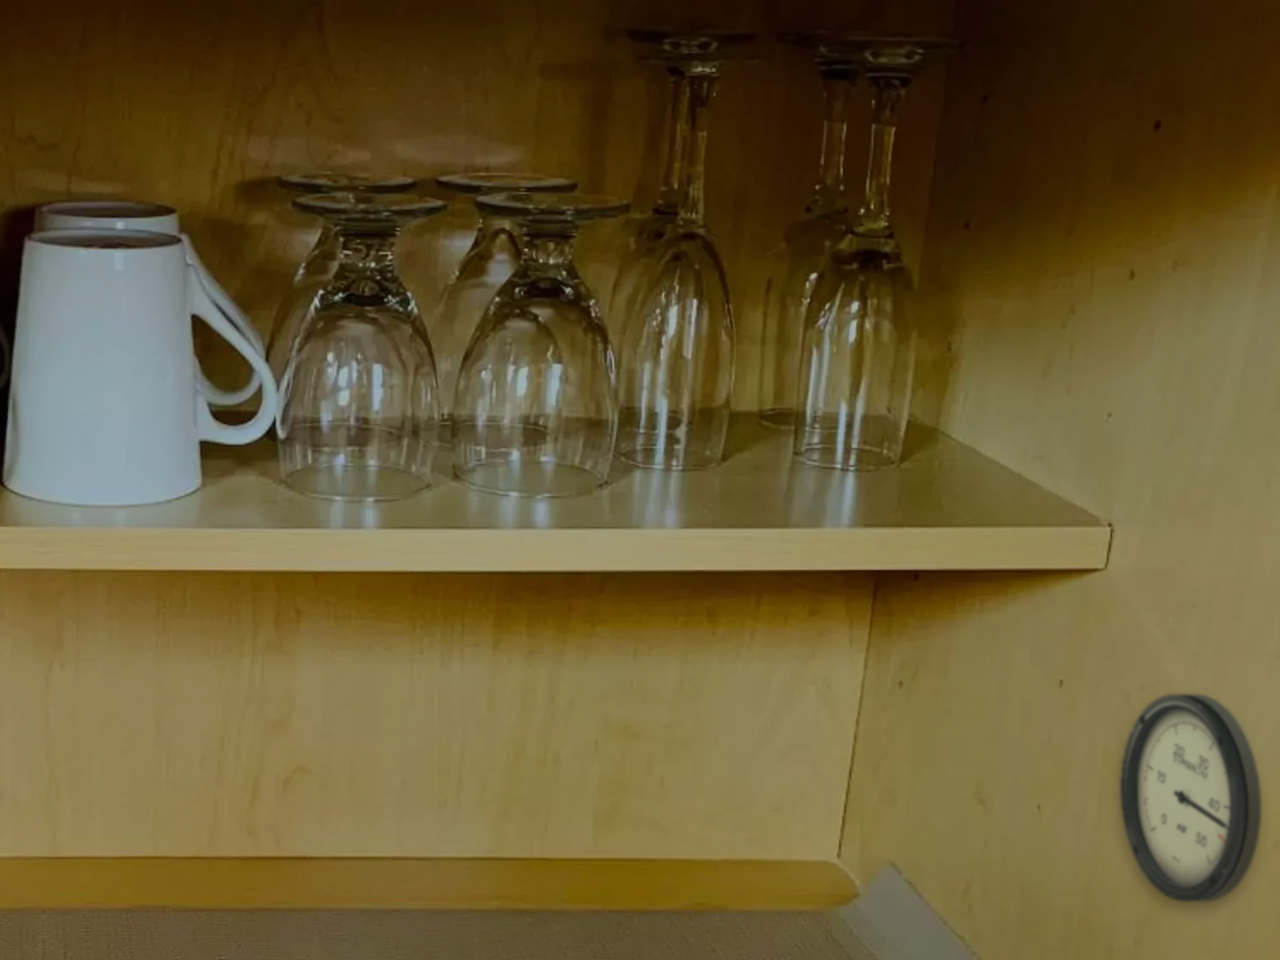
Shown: 42.5 mV
